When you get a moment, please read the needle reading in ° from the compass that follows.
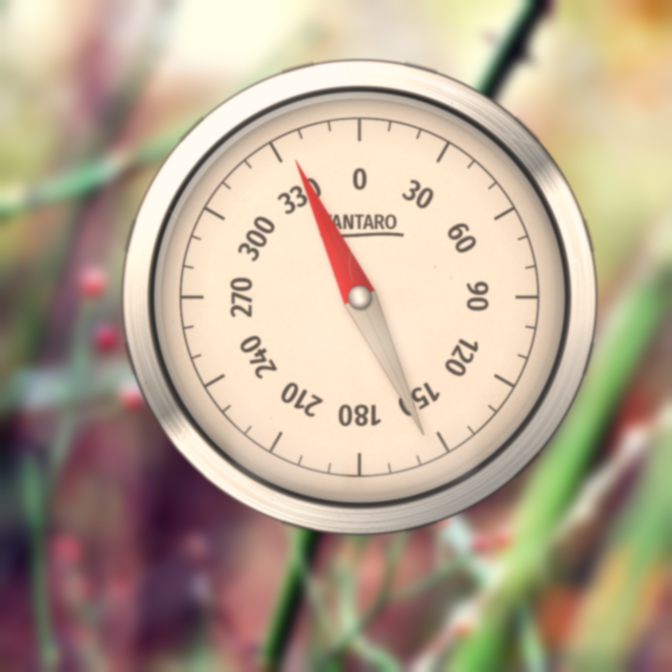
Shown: 335 °
